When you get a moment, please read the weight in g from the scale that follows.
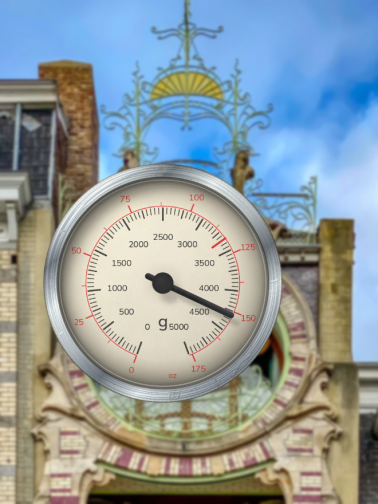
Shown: 4300 g
